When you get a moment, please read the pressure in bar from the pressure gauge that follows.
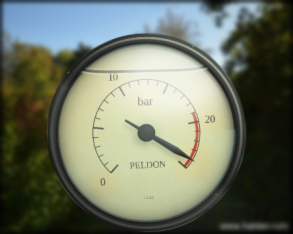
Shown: 24 bar
